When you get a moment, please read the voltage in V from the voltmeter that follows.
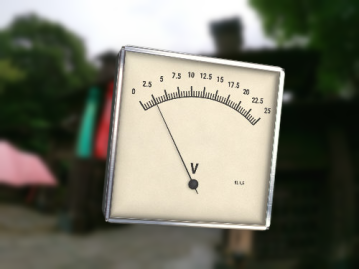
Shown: 2.5 V
